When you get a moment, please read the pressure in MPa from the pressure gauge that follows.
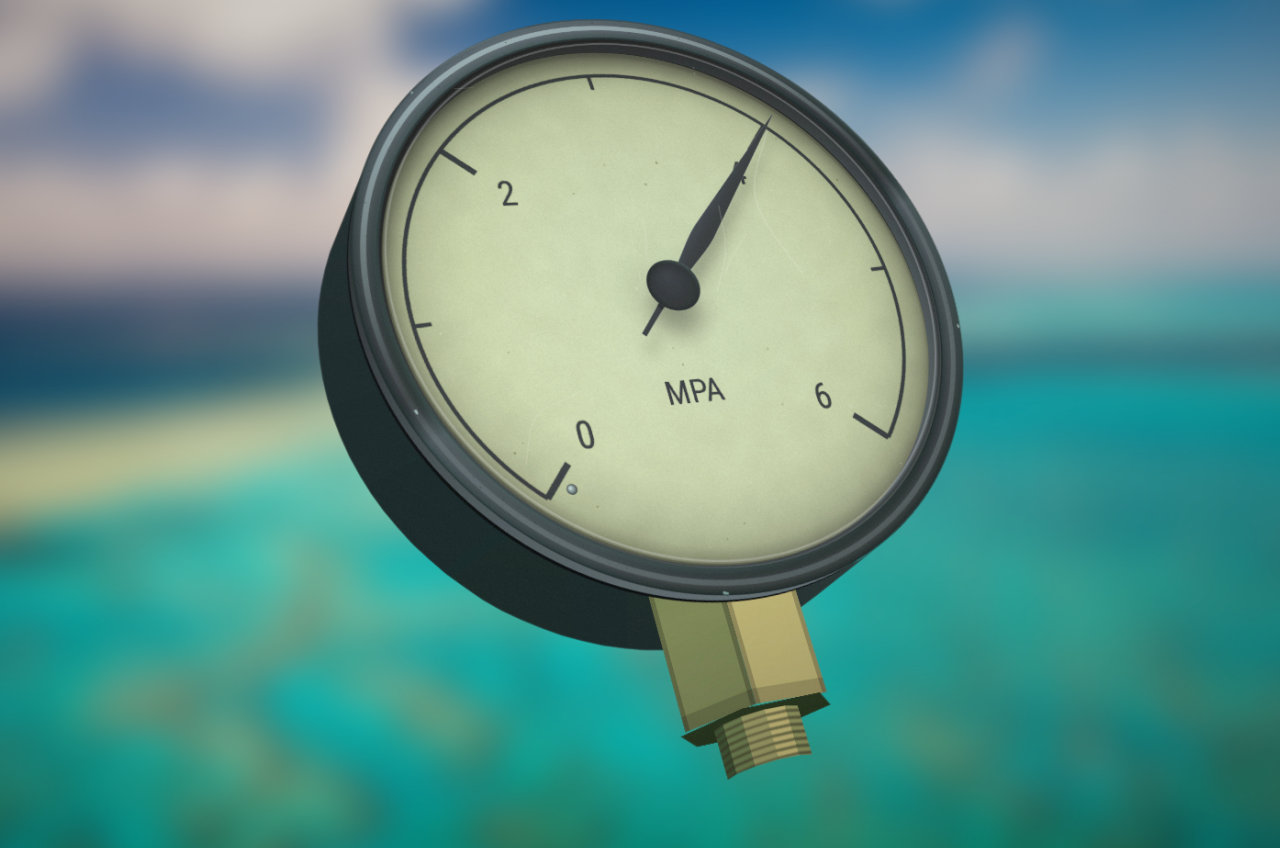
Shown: 4 MPa
